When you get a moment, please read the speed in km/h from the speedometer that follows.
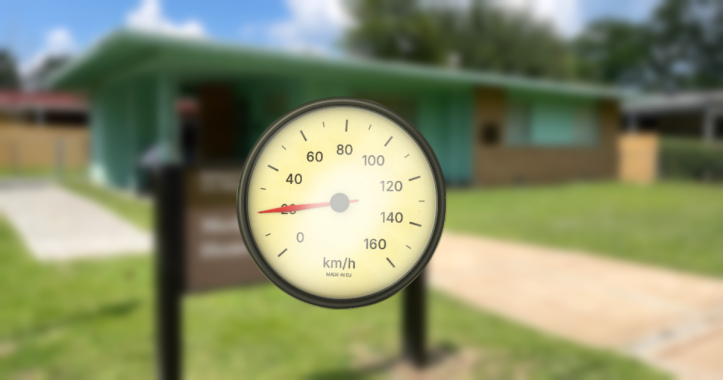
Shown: 20 km/h
